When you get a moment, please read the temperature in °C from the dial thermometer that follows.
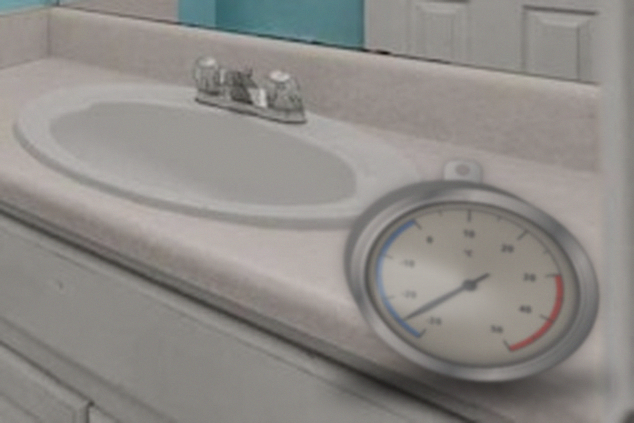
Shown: -25 °C
